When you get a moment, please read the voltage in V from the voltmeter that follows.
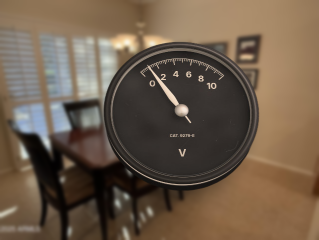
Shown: 1 V
